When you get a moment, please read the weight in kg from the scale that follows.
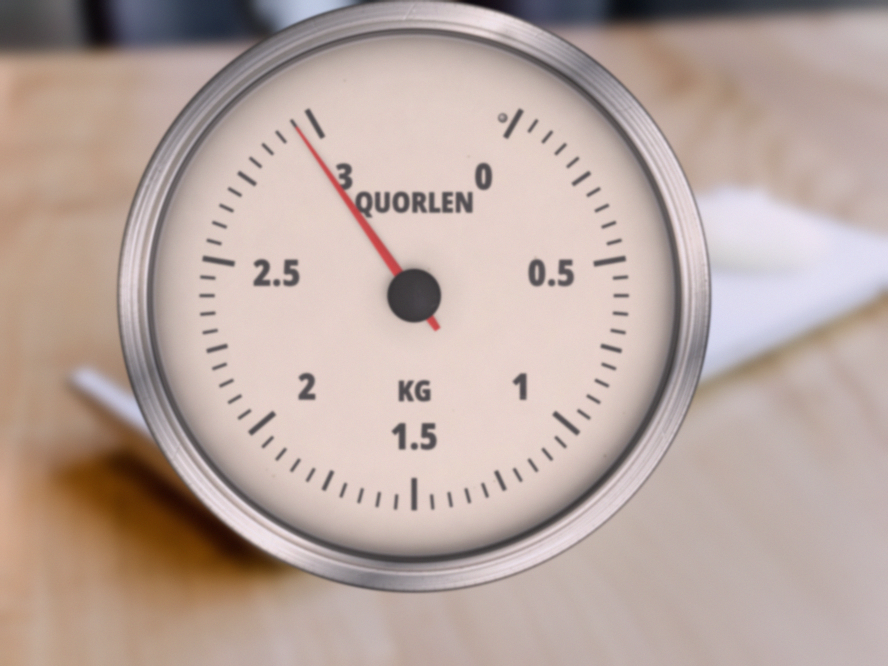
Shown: 2.95 kg
